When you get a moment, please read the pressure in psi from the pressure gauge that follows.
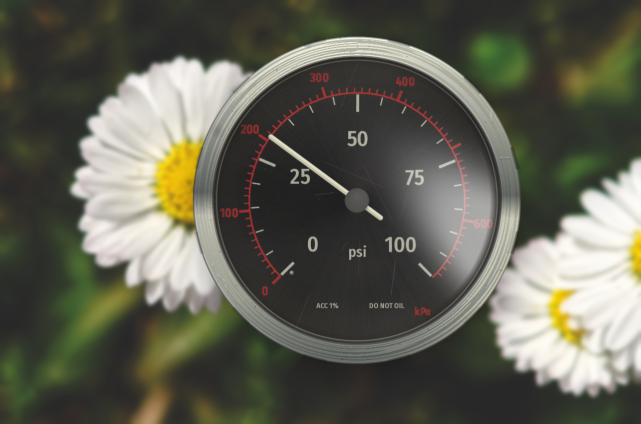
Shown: 30 psi
